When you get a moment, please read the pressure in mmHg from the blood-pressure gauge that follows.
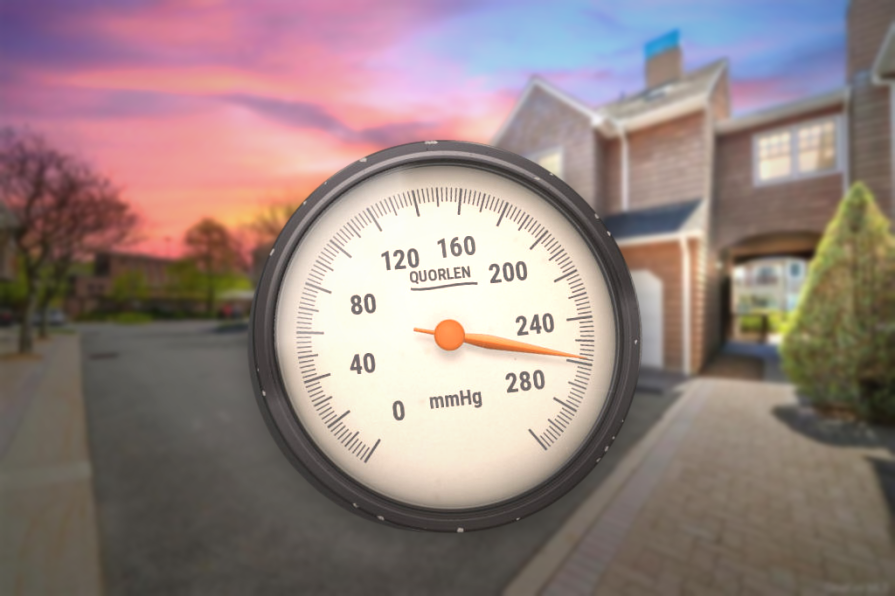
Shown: 258 mmHg
